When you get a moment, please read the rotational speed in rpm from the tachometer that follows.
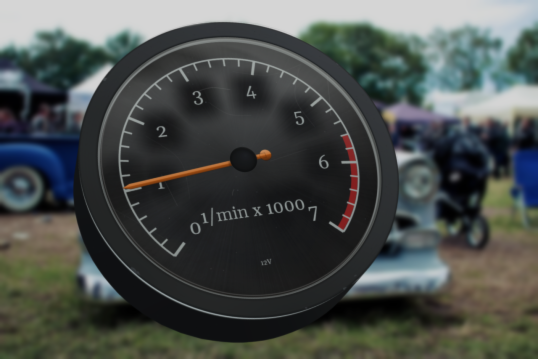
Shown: 1000 rpm
